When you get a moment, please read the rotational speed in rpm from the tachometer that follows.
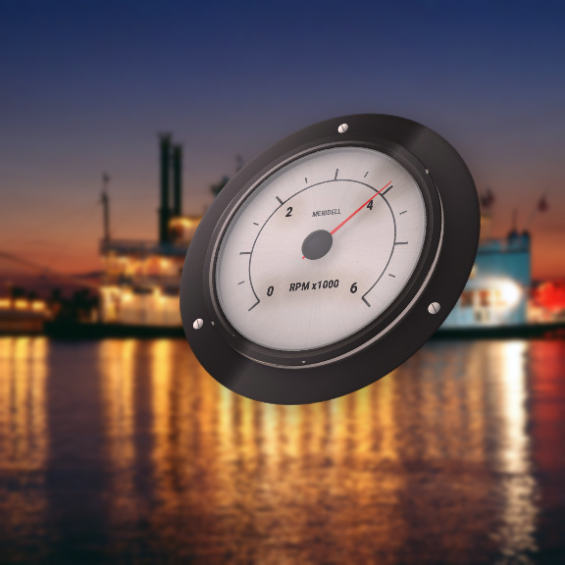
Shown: 4000 rpm
